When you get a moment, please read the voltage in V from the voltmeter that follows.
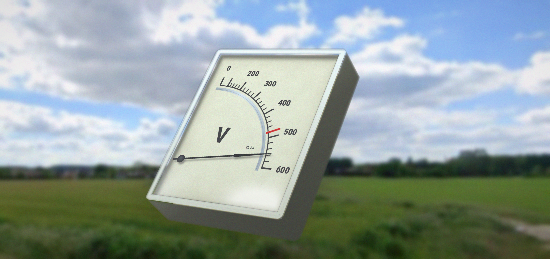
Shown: 560 V
